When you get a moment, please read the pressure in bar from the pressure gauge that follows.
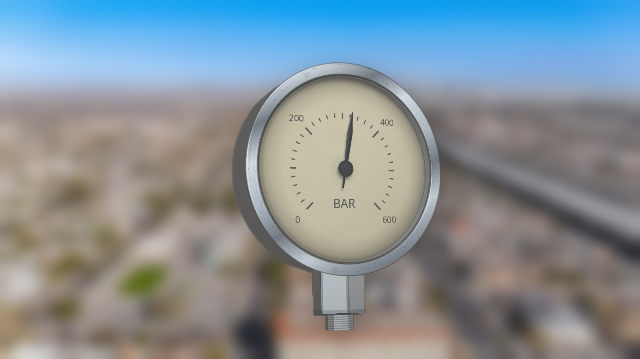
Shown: 320 bar
